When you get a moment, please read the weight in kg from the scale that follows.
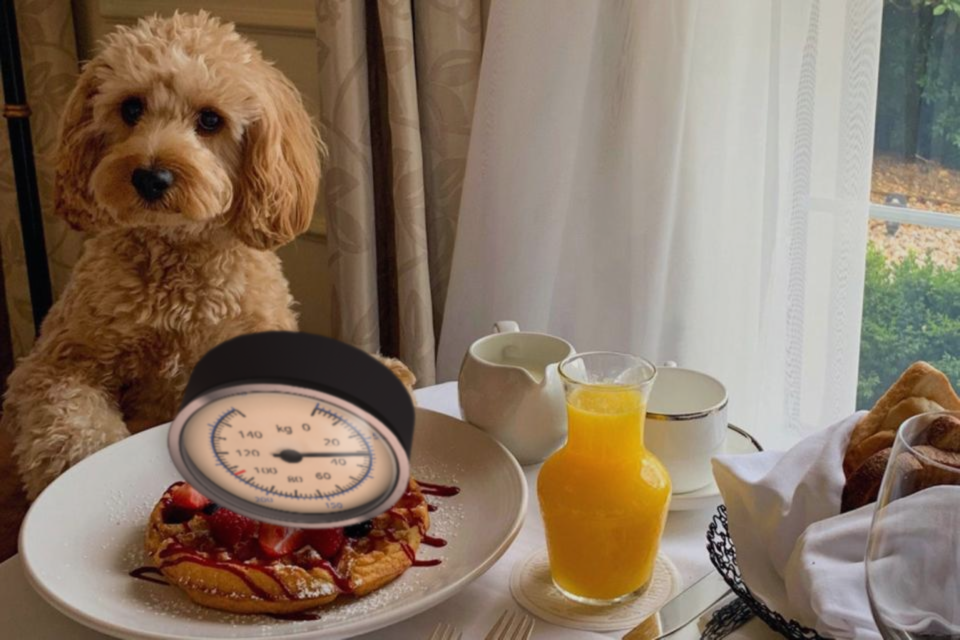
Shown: 30 kg
